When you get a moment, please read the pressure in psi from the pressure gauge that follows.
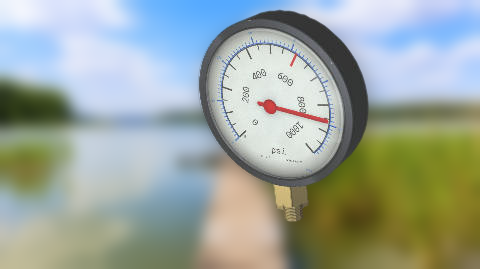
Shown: 850 psi
